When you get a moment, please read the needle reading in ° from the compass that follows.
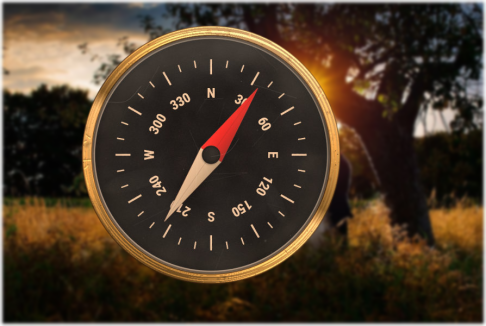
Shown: 35 °
